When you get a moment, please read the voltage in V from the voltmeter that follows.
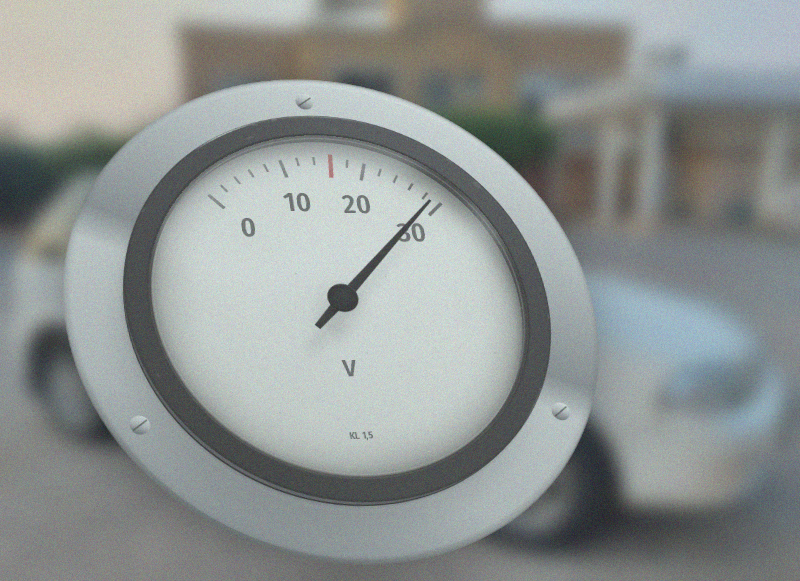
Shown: 29 V
